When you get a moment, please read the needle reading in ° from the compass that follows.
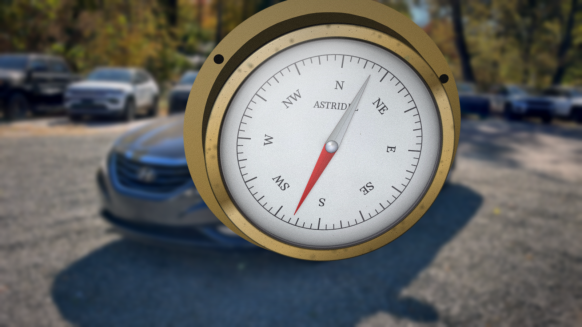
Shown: 200 °
